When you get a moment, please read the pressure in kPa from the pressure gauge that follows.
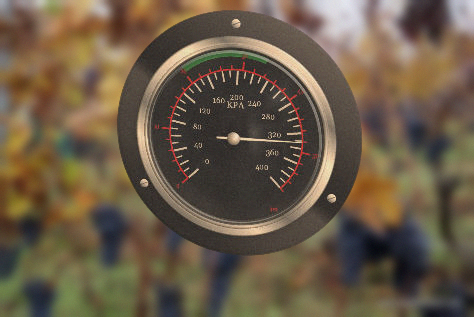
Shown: 330 kPa
